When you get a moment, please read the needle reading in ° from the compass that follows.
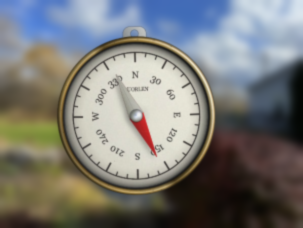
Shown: 155 °
